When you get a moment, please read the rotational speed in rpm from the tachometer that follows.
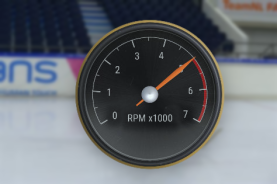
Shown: 5000 rpm
